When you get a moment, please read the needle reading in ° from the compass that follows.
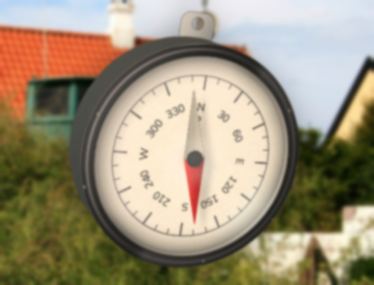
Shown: 170 °
